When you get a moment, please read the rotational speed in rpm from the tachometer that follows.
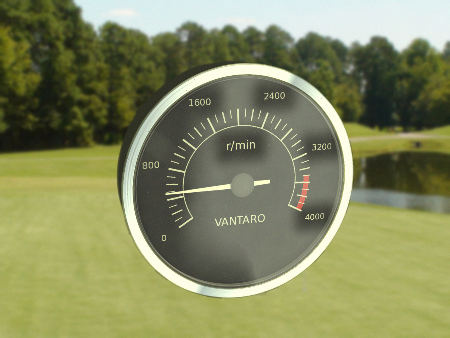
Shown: 500 rpm
